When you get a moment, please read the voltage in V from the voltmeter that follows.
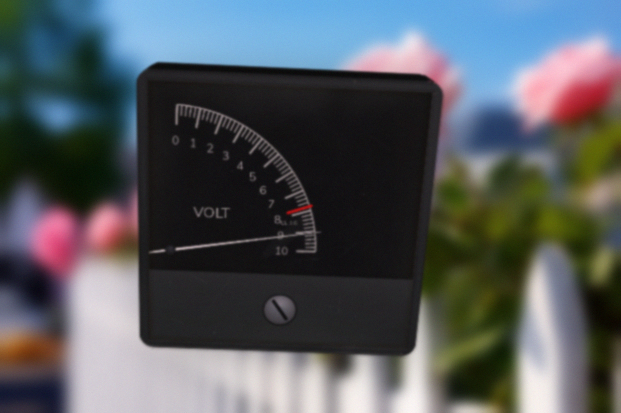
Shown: 9 V
